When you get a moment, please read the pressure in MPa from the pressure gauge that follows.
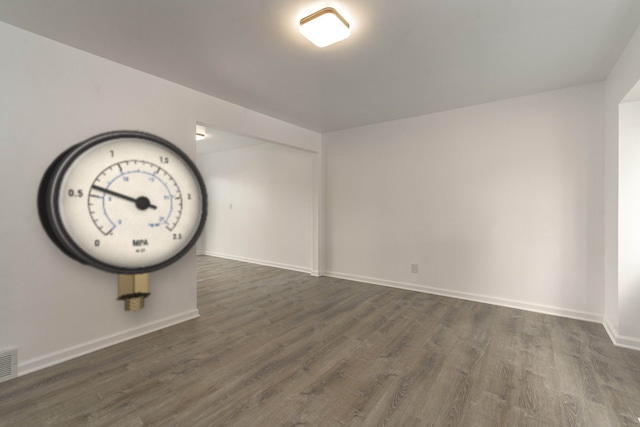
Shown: 0.6 MPa
